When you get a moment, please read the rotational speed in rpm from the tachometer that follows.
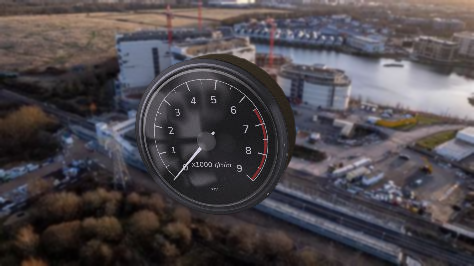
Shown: 0 rpm
